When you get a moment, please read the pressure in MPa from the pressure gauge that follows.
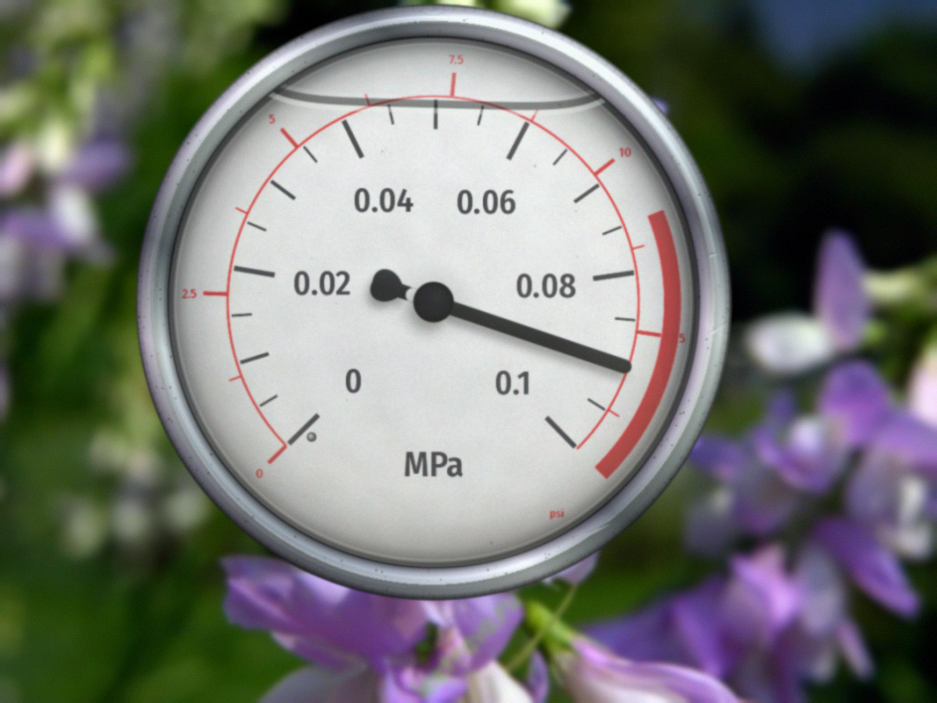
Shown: 0.09 MPa
